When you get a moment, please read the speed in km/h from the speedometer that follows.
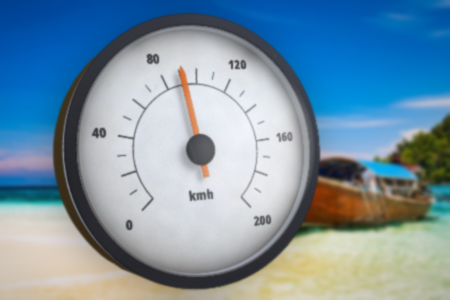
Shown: 90 km/h
